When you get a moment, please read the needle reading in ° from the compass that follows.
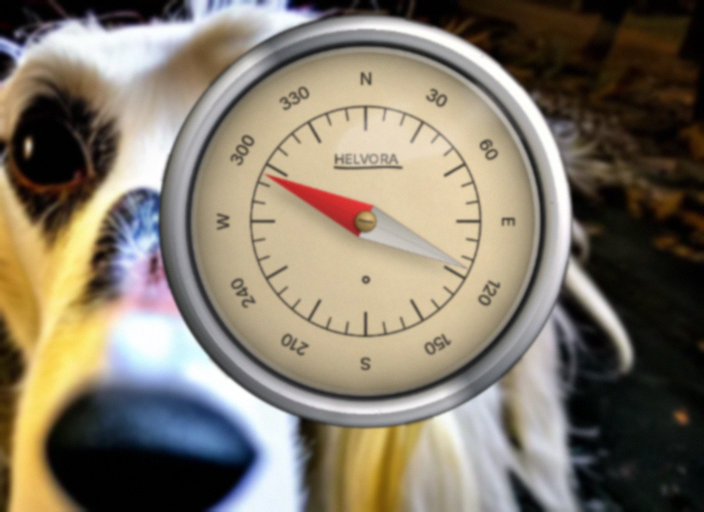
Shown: 295 °
